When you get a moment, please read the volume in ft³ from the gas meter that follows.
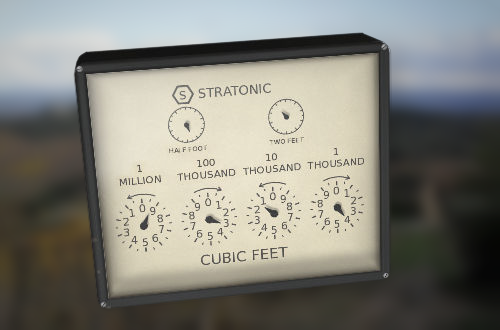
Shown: 931400 ft³
